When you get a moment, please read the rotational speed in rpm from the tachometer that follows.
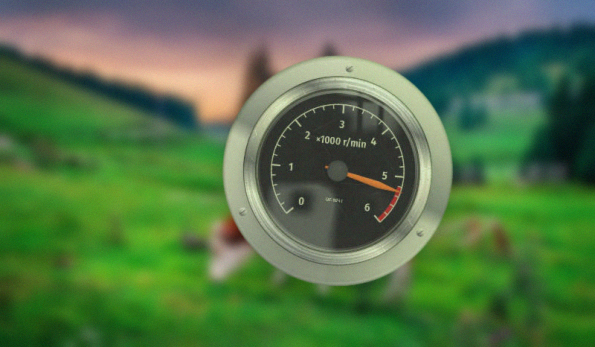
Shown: 5300 rpm
